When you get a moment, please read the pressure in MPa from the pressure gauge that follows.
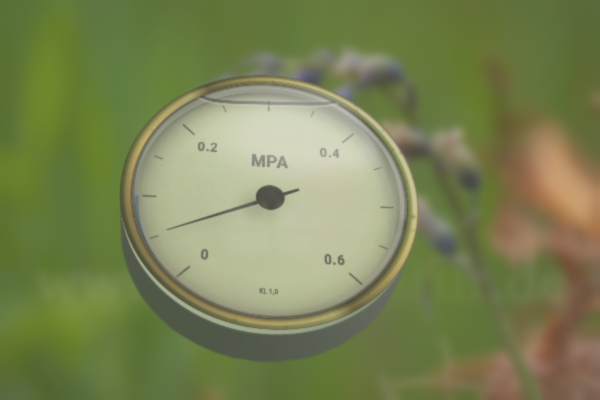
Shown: 0.05 MPa
